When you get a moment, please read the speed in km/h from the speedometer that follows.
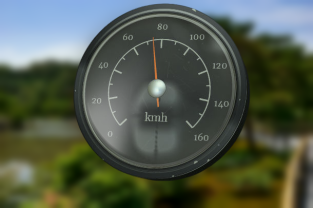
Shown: 75 km/h
